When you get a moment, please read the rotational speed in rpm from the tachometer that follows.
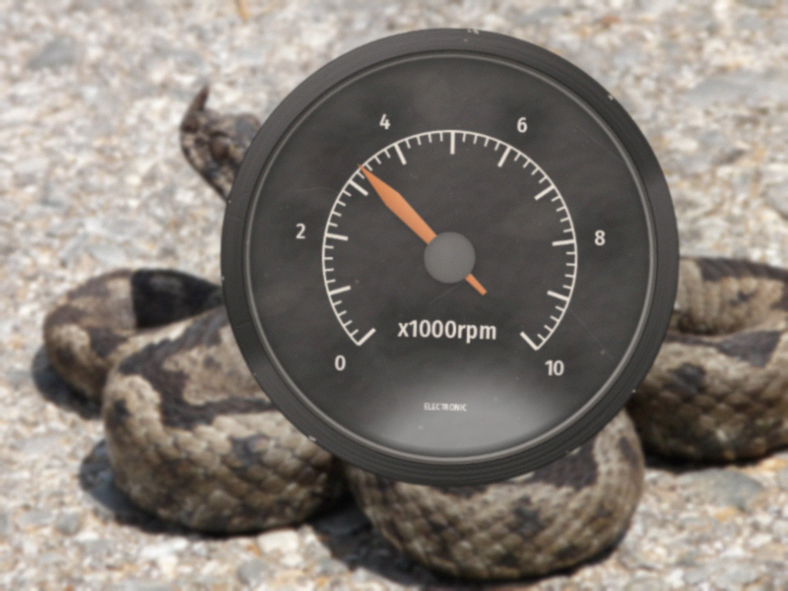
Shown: 3300 rpm
